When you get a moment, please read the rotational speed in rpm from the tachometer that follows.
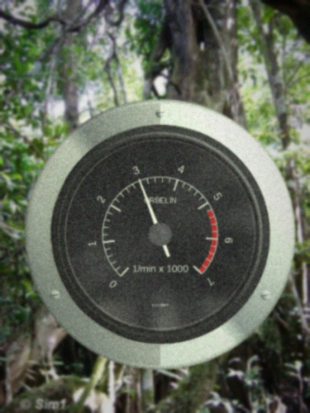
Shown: 3000 rpm
